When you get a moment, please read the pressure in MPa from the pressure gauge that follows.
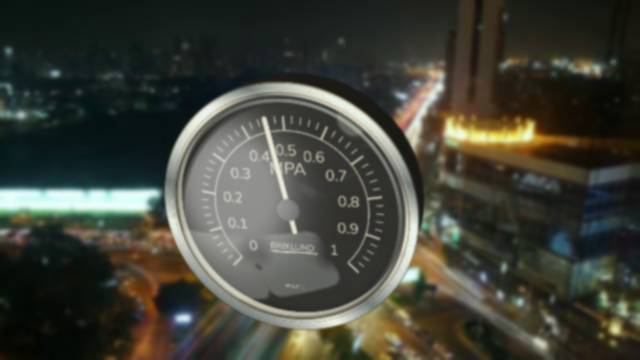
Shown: 0.46 MPa
